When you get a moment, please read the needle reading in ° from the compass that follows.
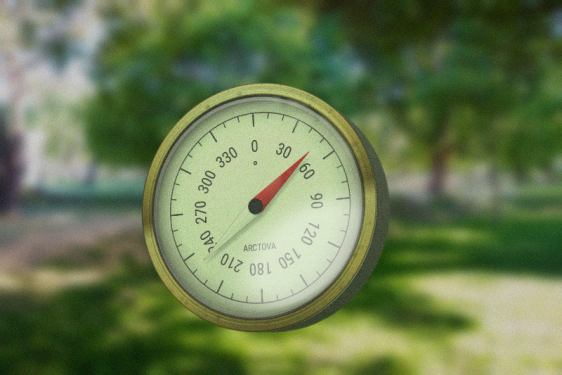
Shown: 50 °
